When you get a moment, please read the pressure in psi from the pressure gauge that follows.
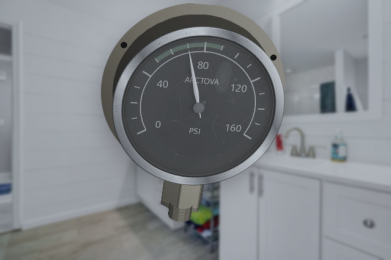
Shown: 70 psi
